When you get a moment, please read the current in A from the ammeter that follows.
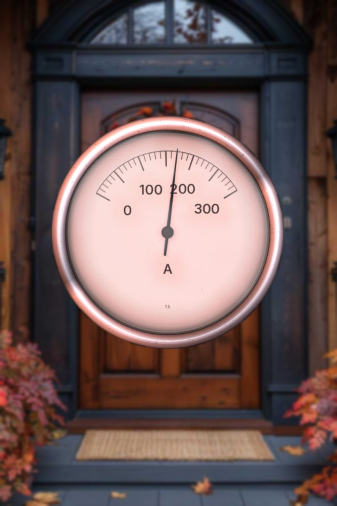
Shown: 170 A
